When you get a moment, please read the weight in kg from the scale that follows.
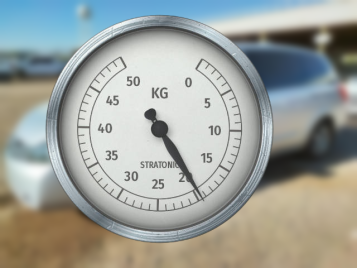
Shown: 19.5 kg
